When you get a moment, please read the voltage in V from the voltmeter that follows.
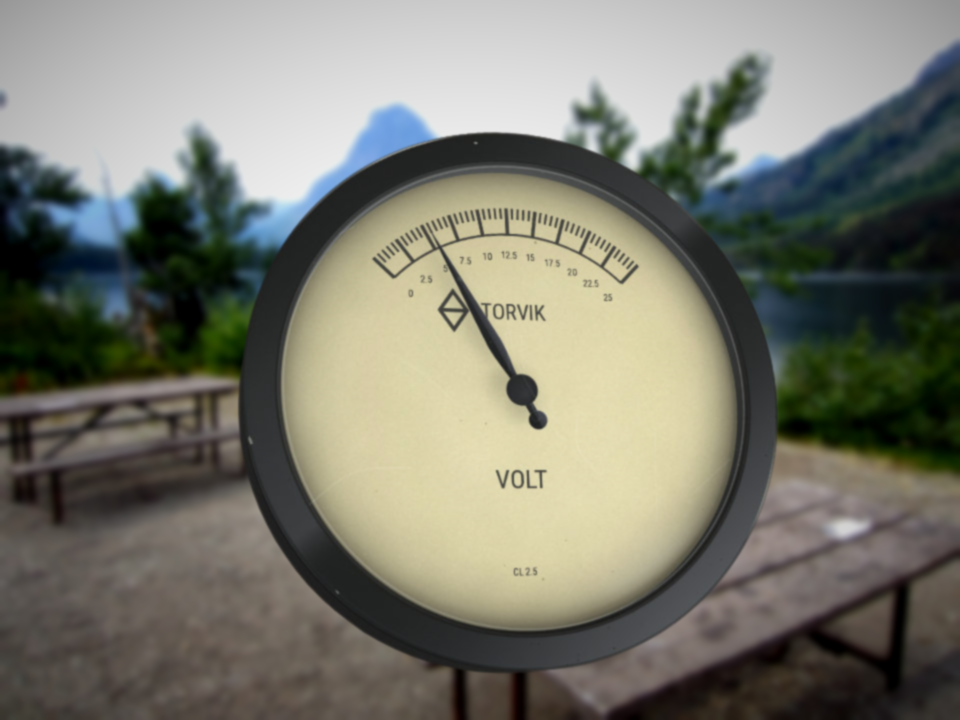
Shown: 5 V
